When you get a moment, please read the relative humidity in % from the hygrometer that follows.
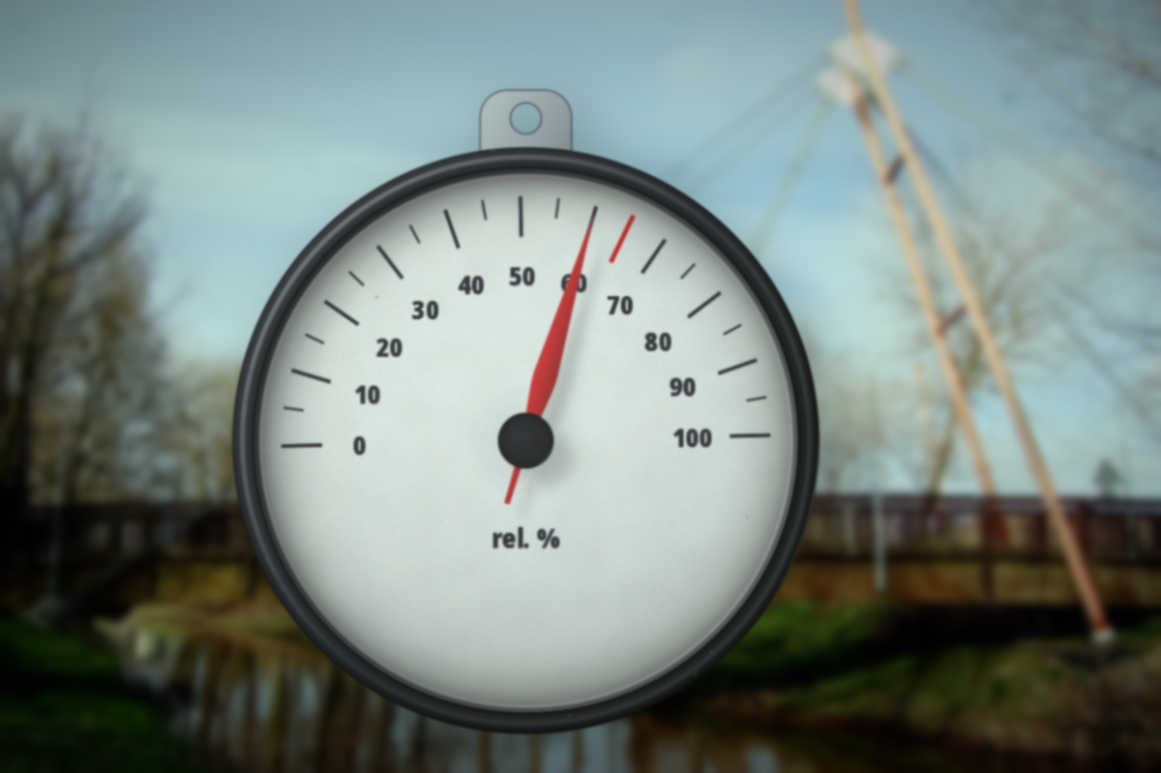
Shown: 60 %
